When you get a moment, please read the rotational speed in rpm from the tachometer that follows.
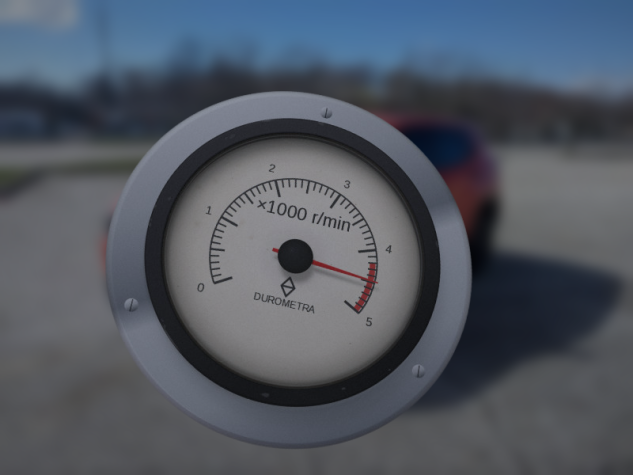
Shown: 4500 rpm
